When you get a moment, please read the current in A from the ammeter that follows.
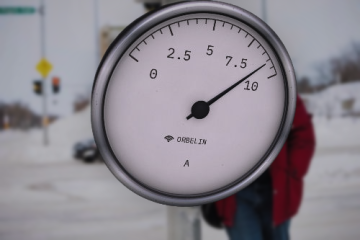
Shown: 9 A
